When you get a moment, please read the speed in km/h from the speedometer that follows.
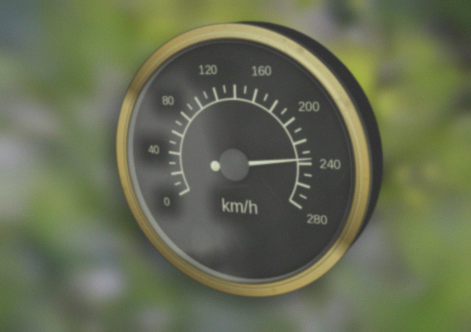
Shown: 235 km/h
